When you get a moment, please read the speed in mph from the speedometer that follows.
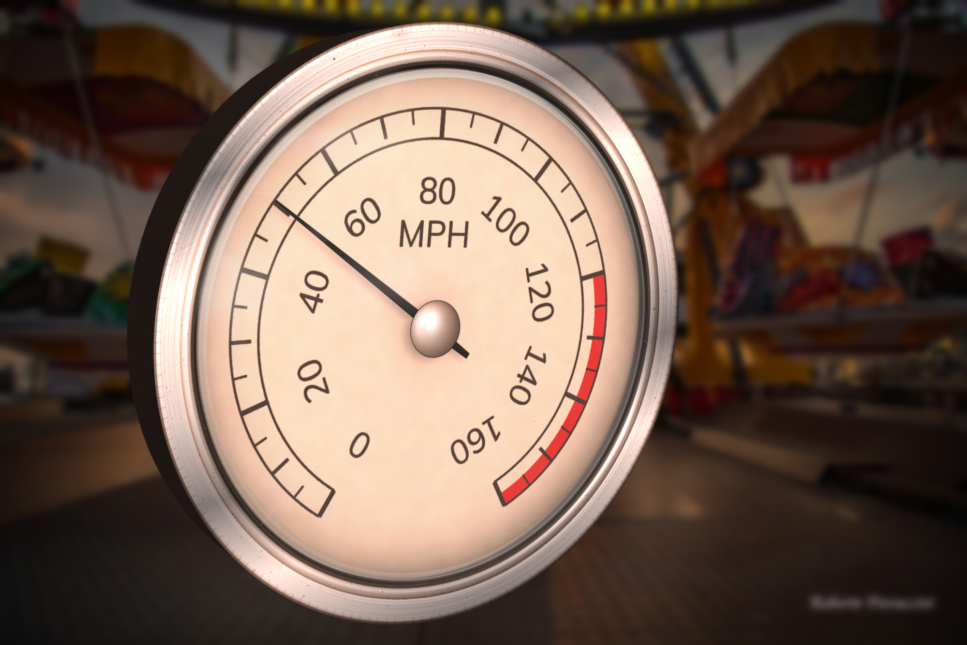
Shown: 50 mph
